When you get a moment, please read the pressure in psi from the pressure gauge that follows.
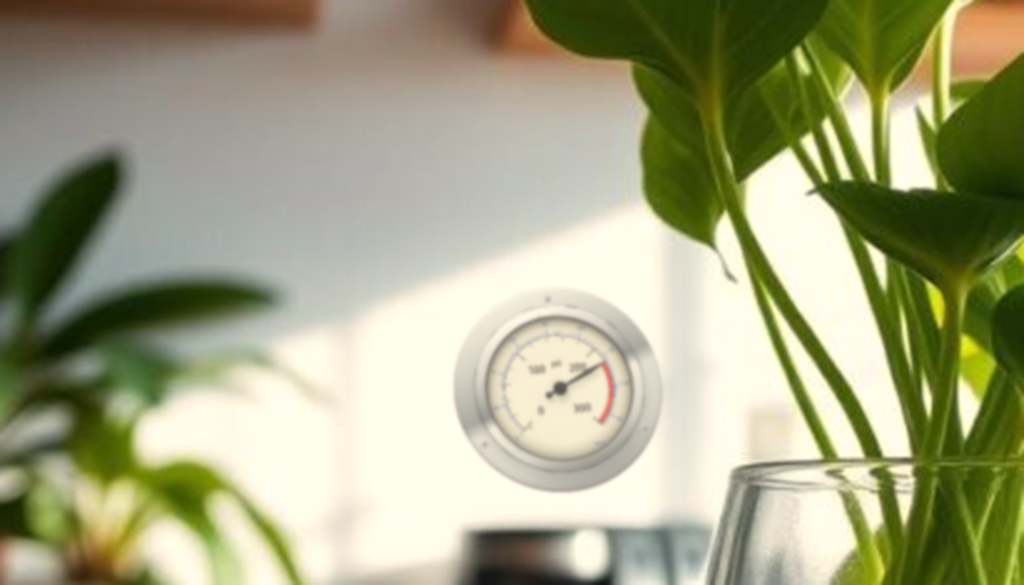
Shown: 220 psi
